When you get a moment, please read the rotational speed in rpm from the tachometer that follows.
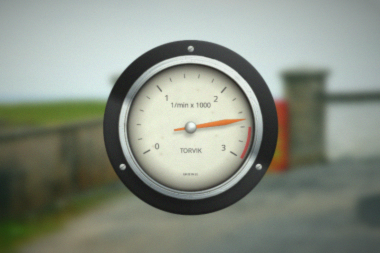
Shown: 2500 rpm
